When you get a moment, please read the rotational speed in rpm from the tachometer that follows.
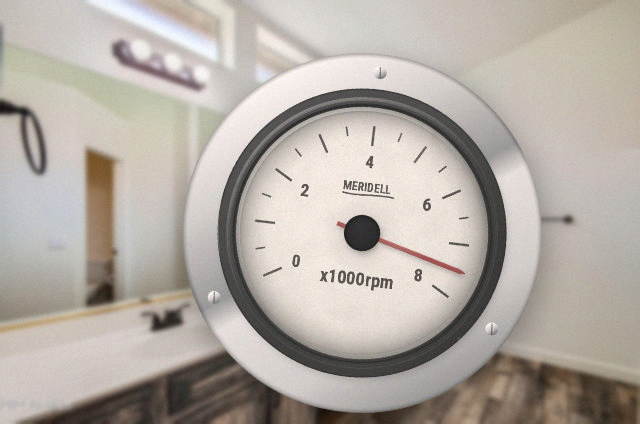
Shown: 7500 rpm
